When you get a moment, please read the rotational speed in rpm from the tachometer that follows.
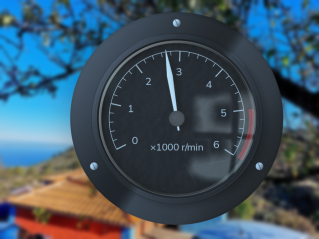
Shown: 2700 rpm
